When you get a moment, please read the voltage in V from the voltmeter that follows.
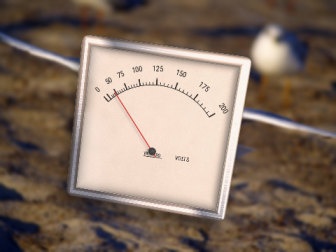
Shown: 50 V
